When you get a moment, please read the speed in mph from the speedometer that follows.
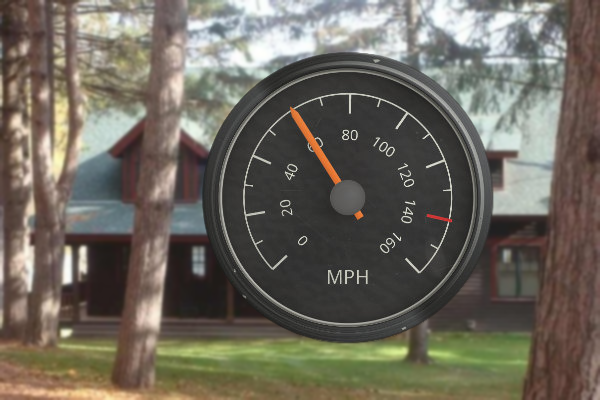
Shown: 60 mph
